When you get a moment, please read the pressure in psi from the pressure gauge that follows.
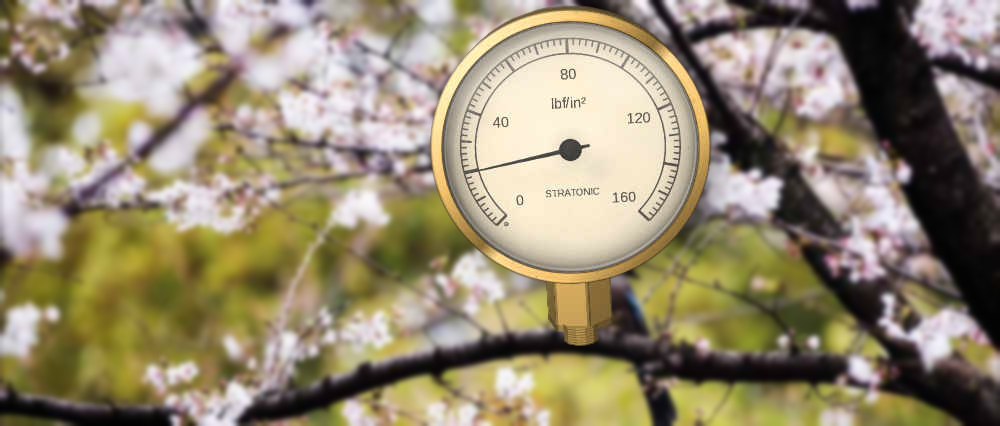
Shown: 20 psi
